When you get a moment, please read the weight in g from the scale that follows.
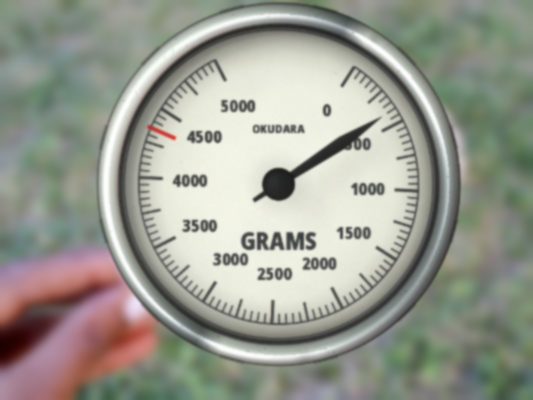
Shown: 400 g
